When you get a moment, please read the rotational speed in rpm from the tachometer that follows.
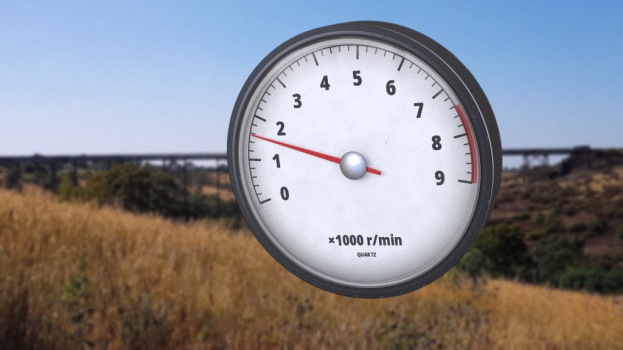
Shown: 1600 rpm
